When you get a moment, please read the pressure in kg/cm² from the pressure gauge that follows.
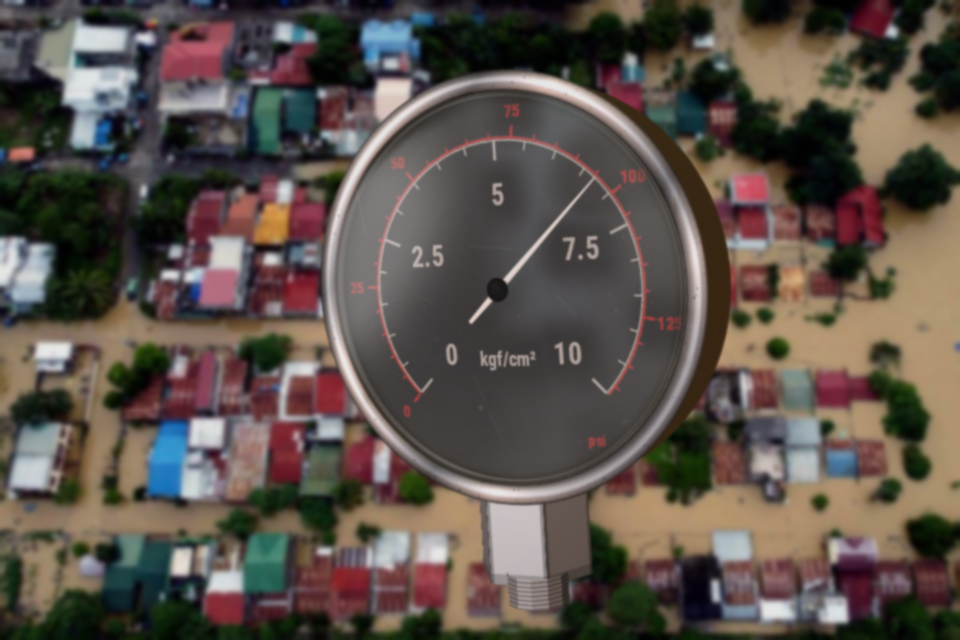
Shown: 6.75 kg/cm²
